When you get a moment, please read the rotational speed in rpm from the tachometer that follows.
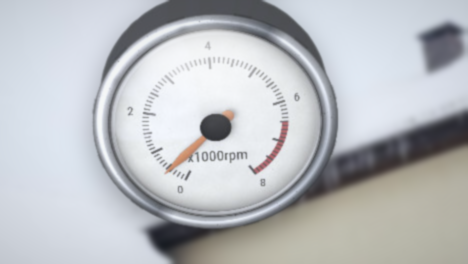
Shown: 500 rpm
